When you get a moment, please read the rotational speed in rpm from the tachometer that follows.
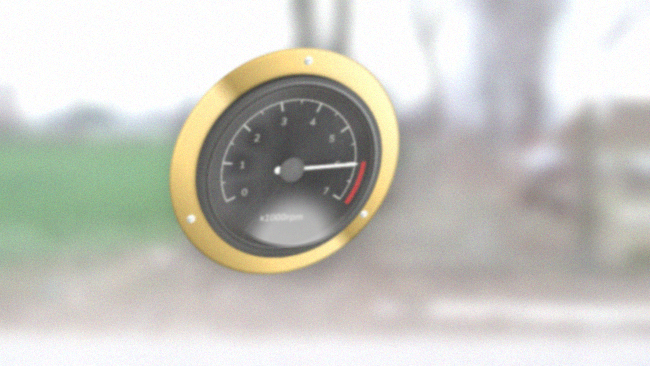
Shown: 6000 rpm
